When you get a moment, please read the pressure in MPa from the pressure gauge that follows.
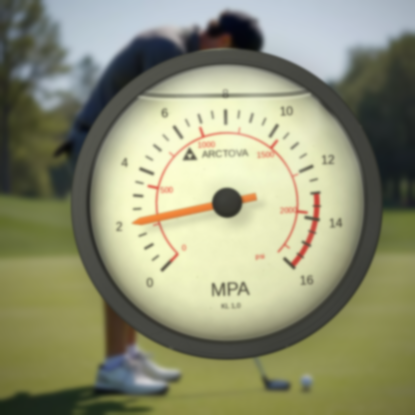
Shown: 2 MPa
